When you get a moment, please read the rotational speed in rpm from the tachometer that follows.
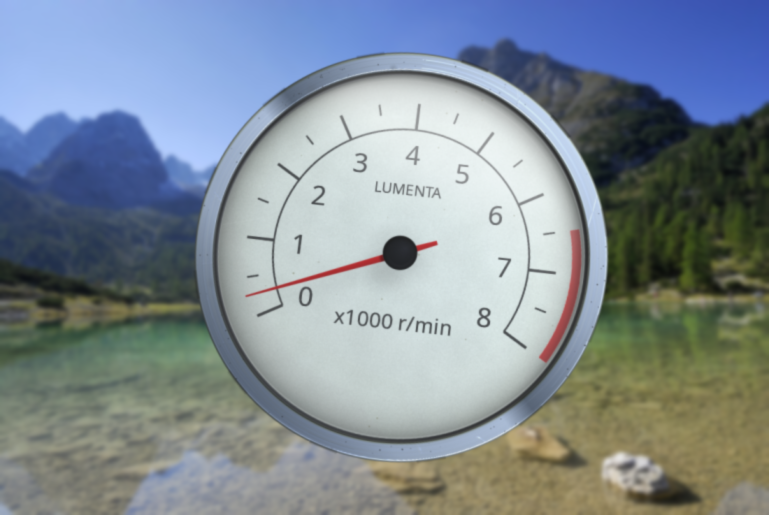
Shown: 250 rpm
